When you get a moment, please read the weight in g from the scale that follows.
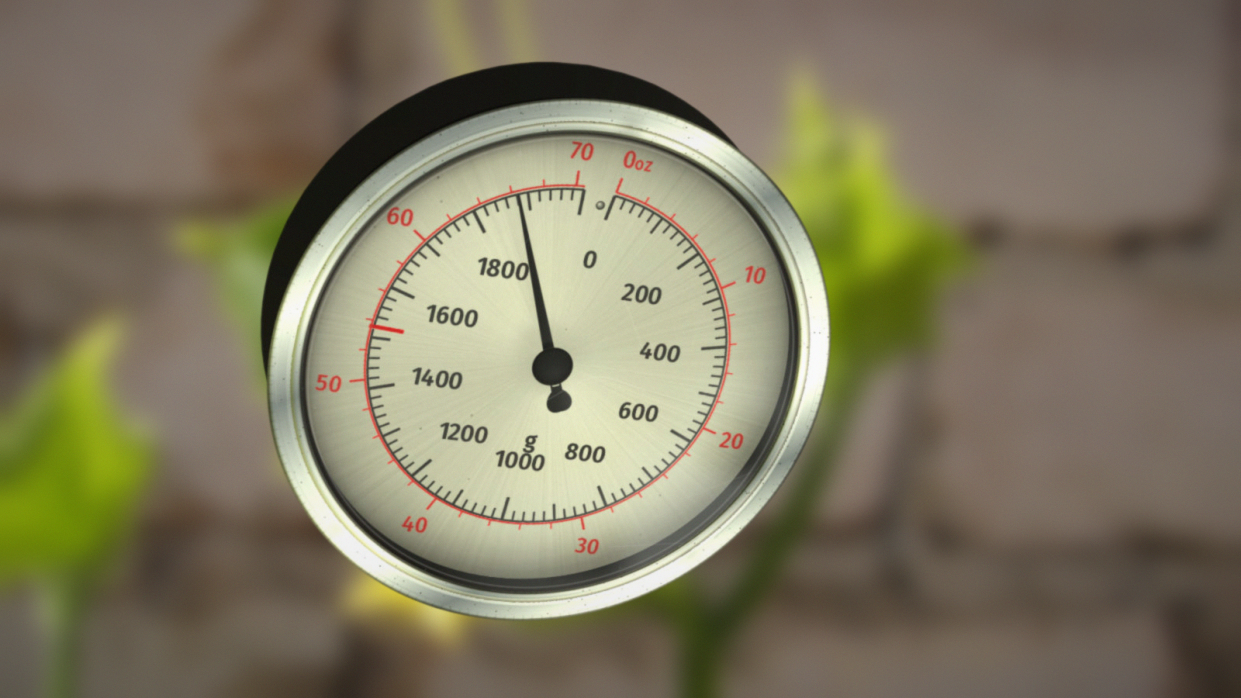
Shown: 1880 g
